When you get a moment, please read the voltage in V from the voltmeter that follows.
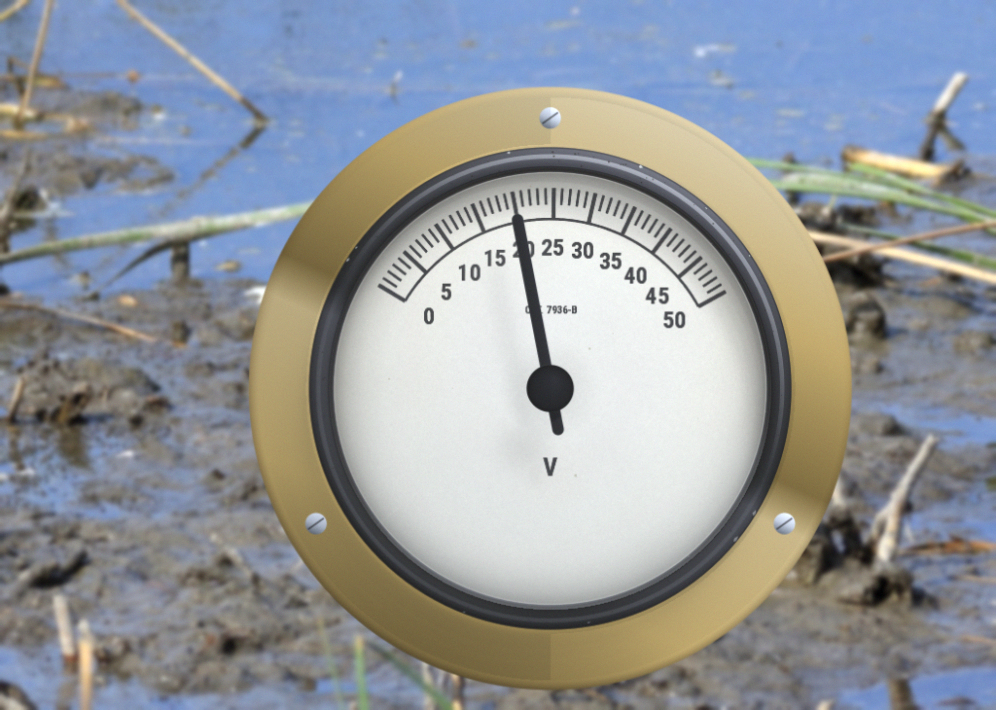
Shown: 20 V
